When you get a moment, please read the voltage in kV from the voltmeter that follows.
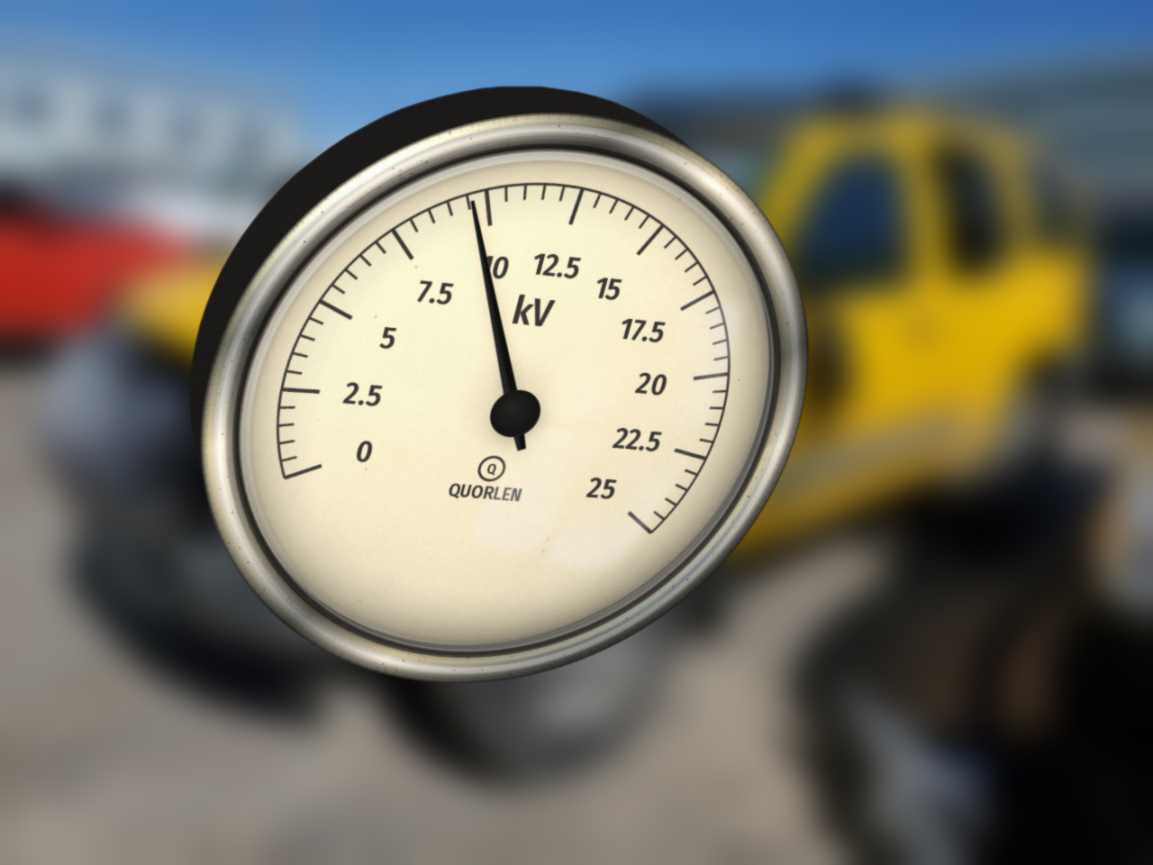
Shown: 9.5 kV
